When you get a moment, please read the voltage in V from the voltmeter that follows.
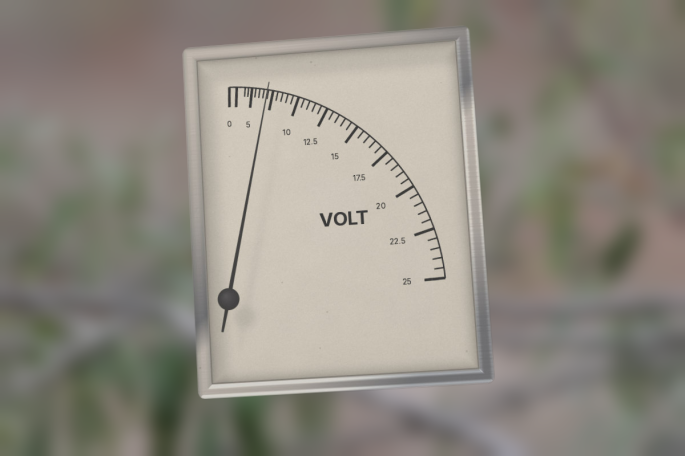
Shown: 7 V
